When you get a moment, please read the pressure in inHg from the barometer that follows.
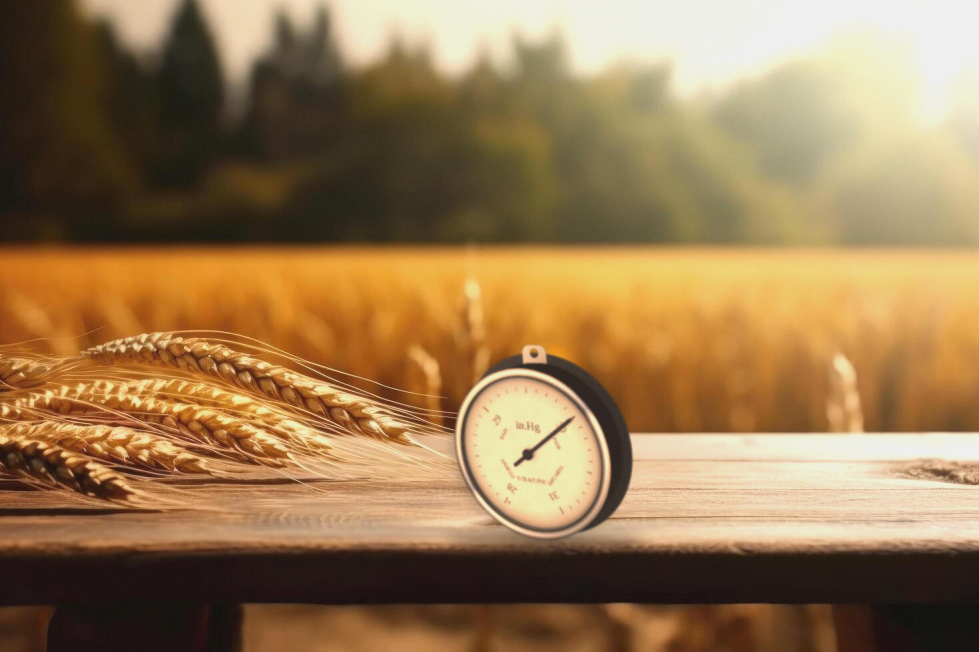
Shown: 30 inHg
